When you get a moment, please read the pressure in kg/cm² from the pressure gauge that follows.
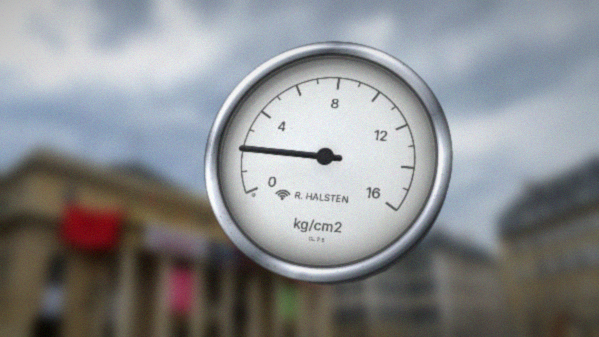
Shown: 2 kg/cm²
